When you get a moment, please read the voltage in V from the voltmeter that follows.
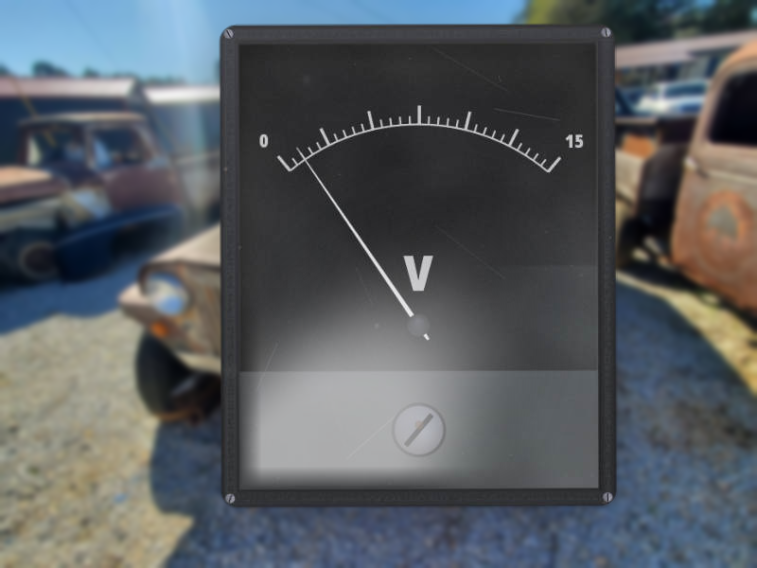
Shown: 1 V
